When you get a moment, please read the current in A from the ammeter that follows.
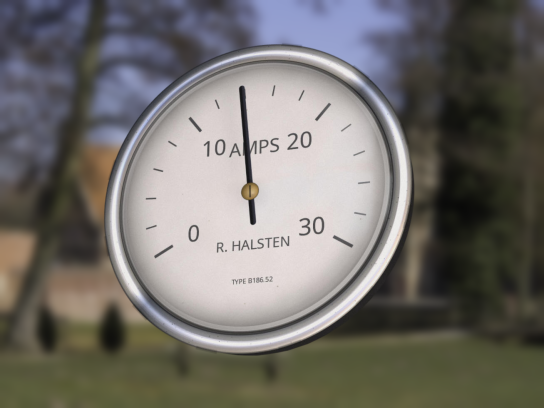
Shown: 14 A
